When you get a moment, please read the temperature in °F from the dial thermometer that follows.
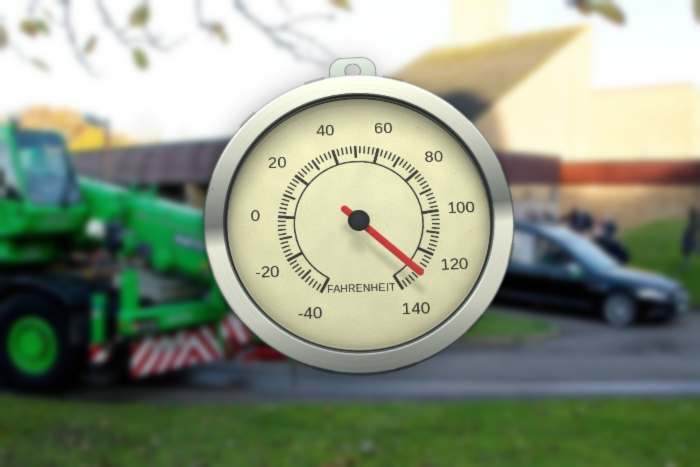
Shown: 130 °F
